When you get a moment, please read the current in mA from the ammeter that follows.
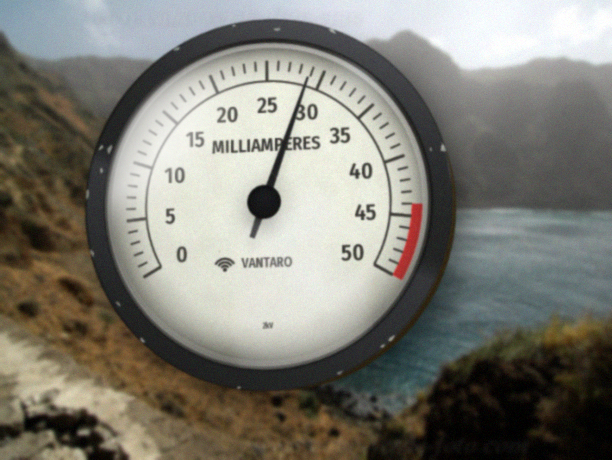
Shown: 29 mA
